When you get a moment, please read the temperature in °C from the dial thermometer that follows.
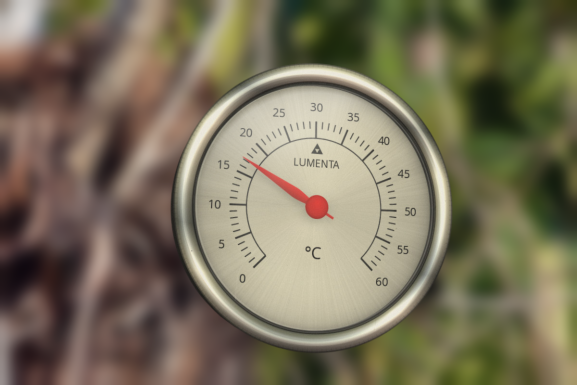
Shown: 17 °C
